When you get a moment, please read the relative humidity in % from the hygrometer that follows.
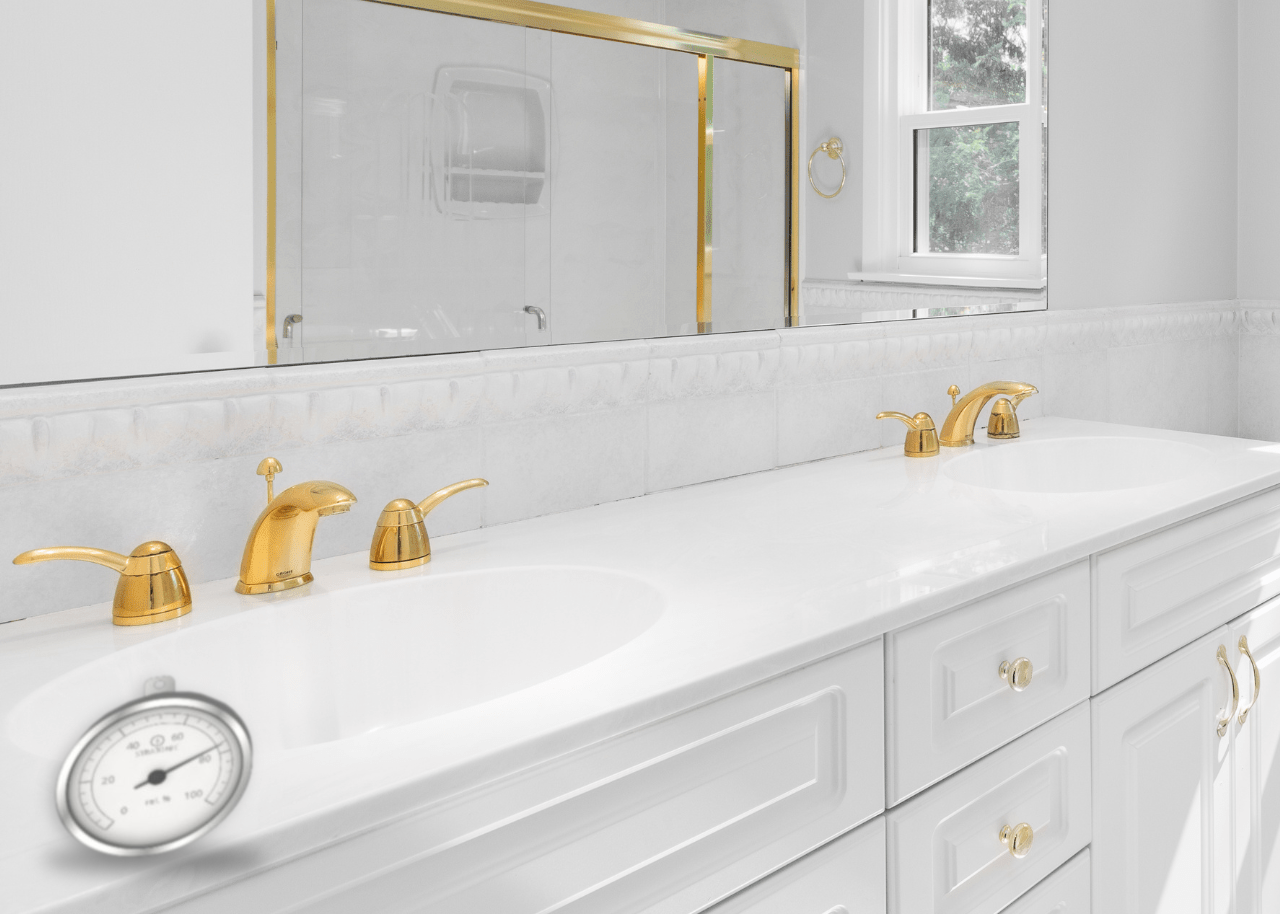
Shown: 76 %
